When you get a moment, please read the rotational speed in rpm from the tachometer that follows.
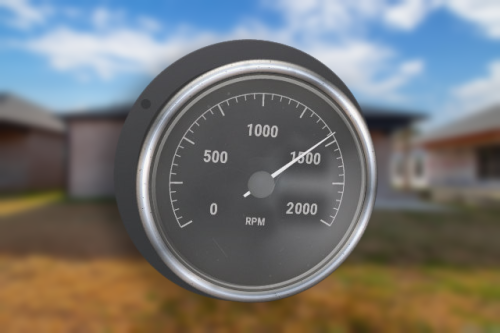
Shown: 1450 rpm
